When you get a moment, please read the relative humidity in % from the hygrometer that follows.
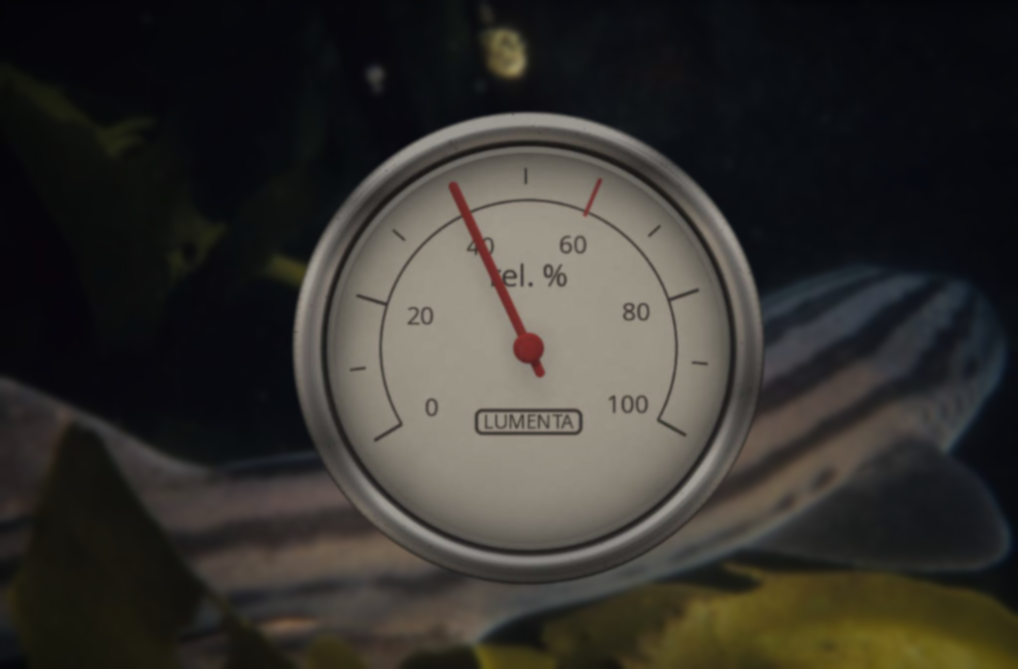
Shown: 40 %
